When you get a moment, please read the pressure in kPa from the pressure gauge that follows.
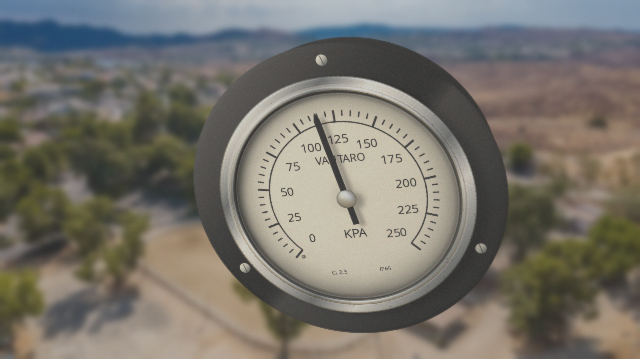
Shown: 115 kPa
